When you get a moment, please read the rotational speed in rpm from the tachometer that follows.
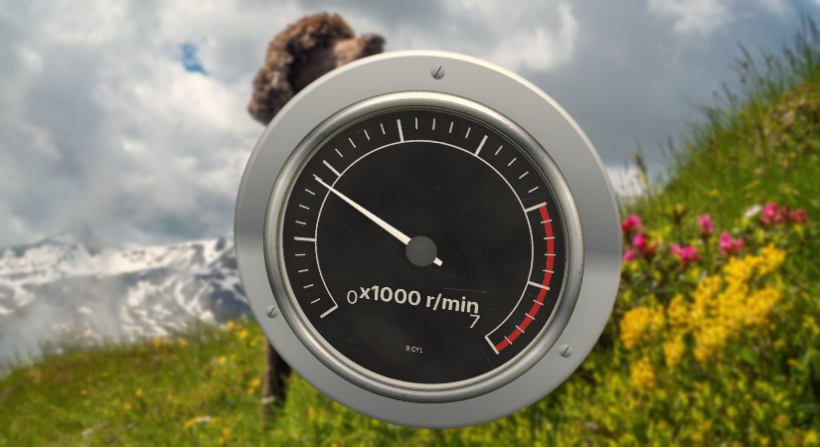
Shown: 1800 rpm
